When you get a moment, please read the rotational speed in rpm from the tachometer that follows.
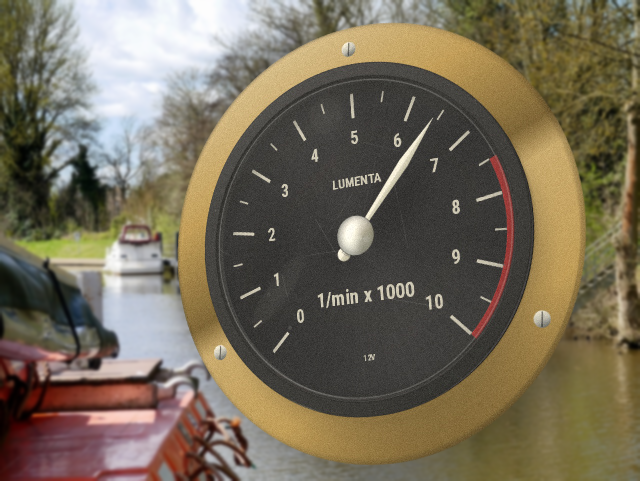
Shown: 6500 rpm
